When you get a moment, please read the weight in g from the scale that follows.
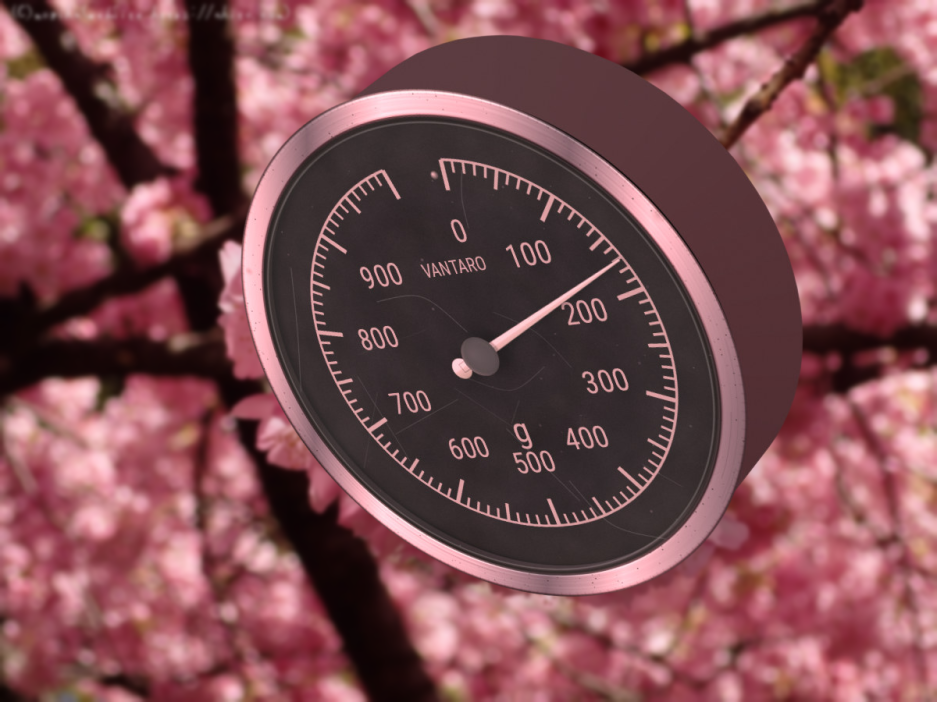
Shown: 170 g
